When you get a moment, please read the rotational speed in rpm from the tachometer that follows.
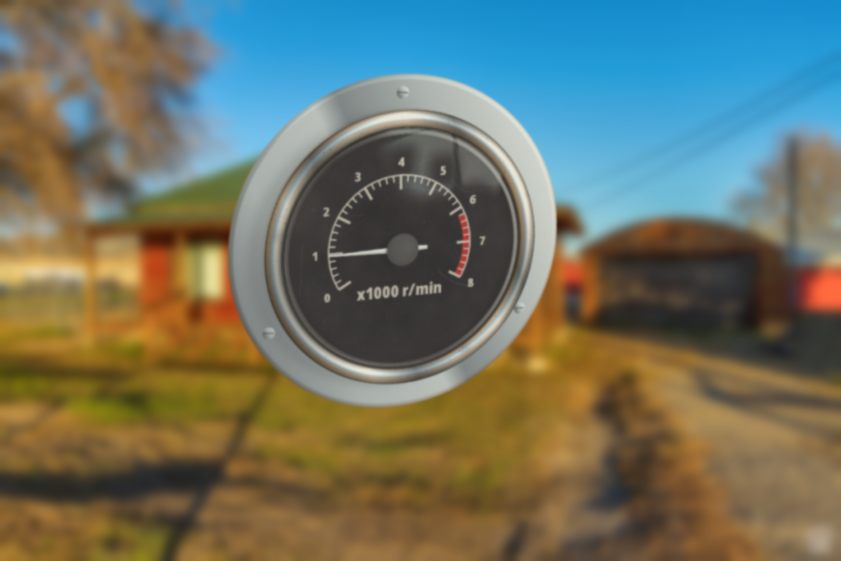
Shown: 1000 rpm
